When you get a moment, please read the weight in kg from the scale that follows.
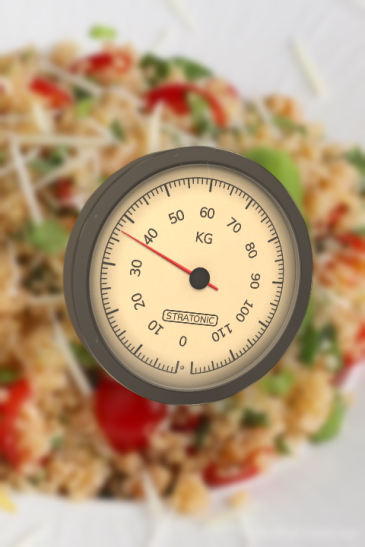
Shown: 37 kg
